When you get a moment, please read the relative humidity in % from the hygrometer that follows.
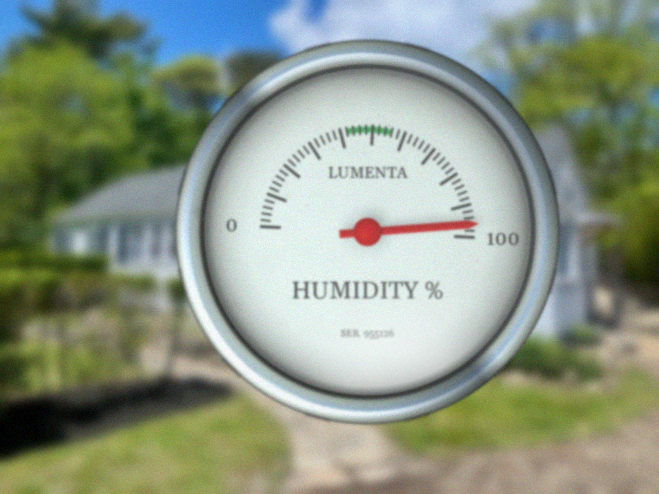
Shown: 96 %
